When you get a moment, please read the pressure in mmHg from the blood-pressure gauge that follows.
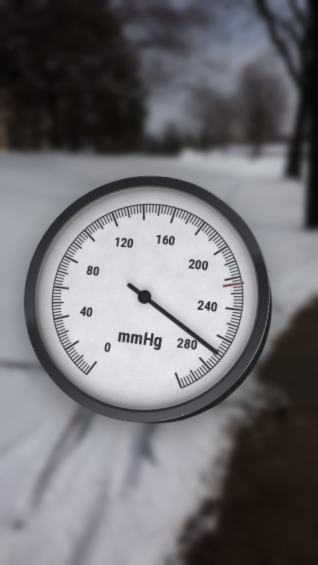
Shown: 270 mmHg
